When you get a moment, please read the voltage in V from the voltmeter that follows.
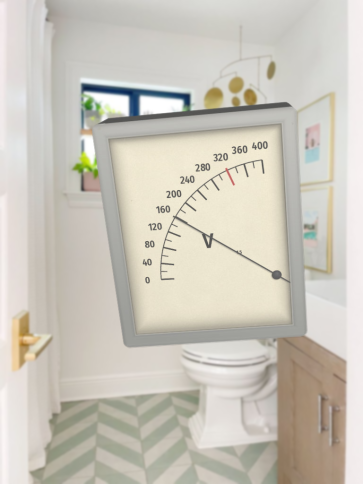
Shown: 160 V
